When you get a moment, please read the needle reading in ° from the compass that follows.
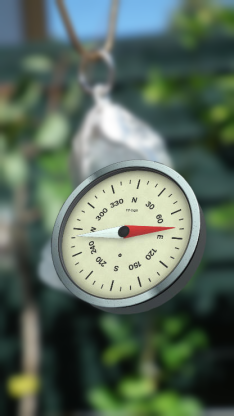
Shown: 80 °
